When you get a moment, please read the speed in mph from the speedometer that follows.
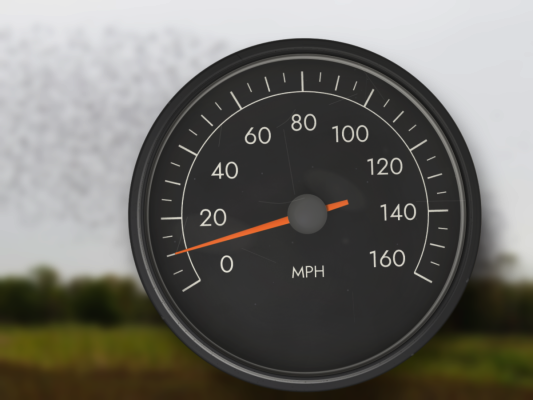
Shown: 10 mph
